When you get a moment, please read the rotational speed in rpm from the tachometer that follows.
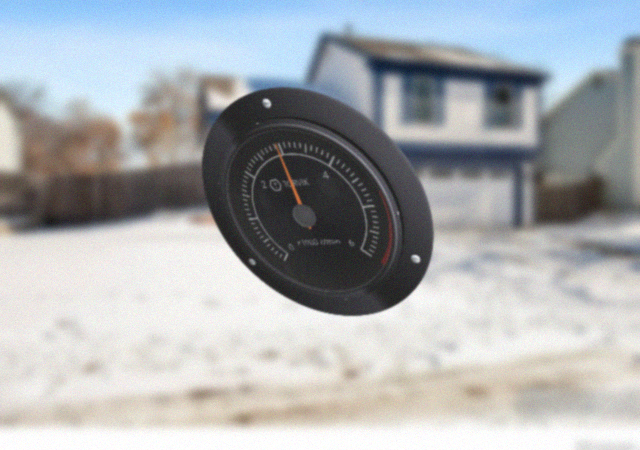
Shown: 3000 rpm
